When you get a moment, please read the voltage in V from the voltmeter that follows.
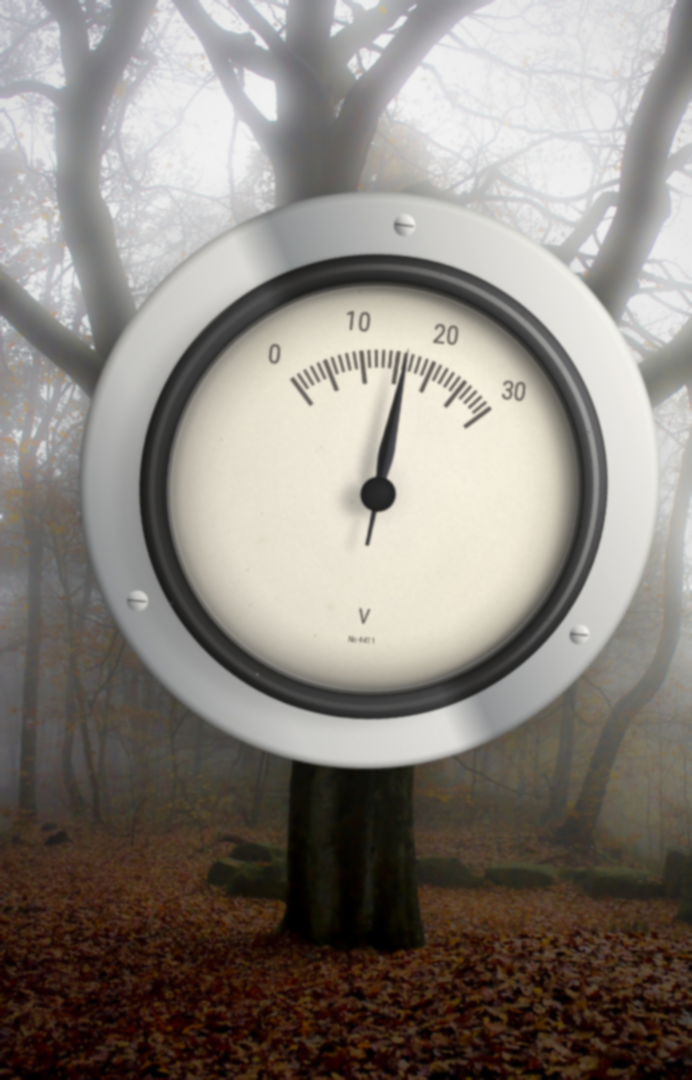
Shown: 16 V
